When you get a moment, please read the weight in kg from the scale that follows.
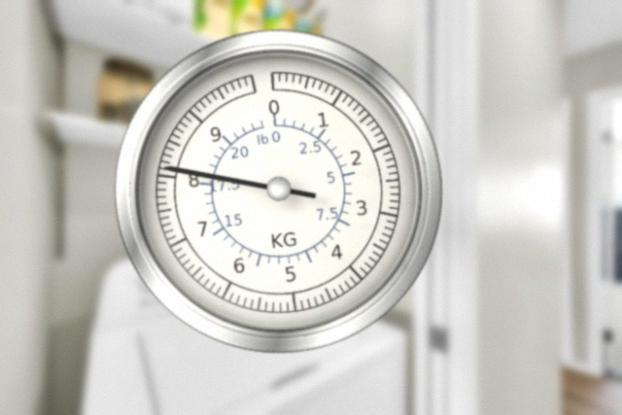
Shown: 8.1 kg
